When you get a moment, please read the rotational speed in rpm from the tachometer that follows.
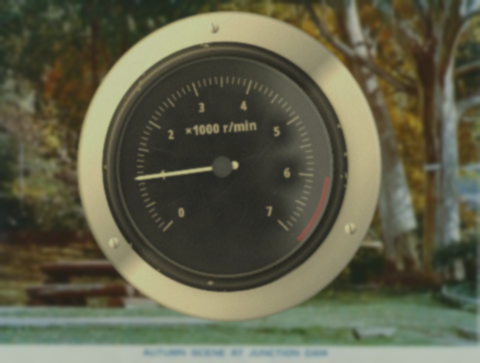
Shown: 1000 rpm
